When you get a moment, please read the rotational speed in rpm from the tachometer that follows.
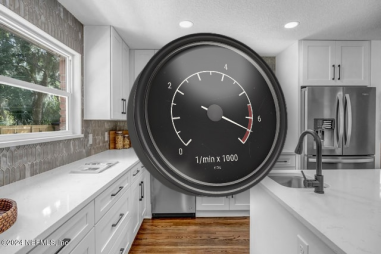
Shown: 6500 rpm
